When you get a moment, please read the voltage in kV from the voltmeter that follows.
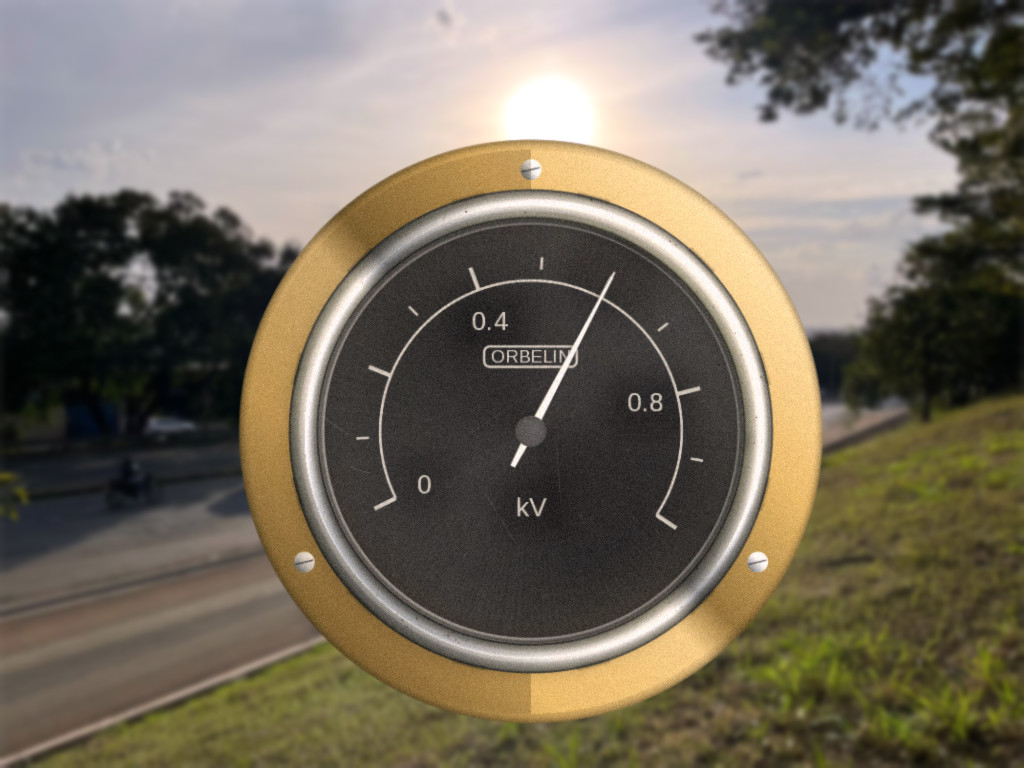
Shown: 0.6 kV
